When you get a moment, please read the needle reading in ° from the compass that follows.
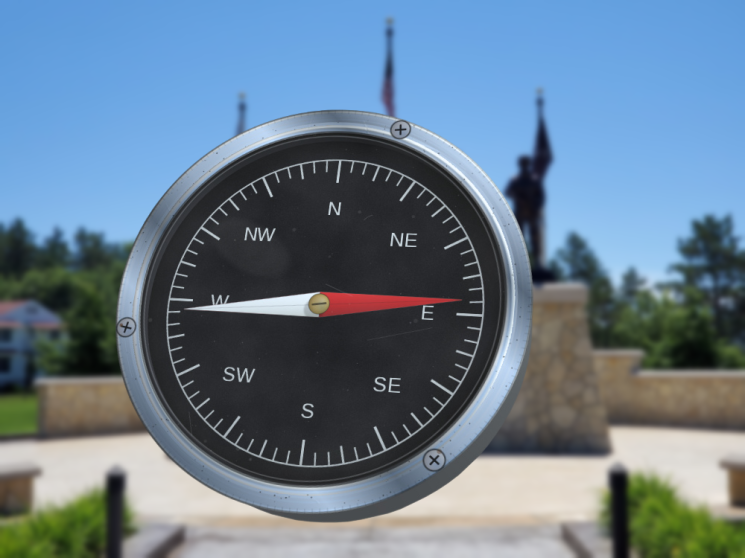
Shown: 85 °
